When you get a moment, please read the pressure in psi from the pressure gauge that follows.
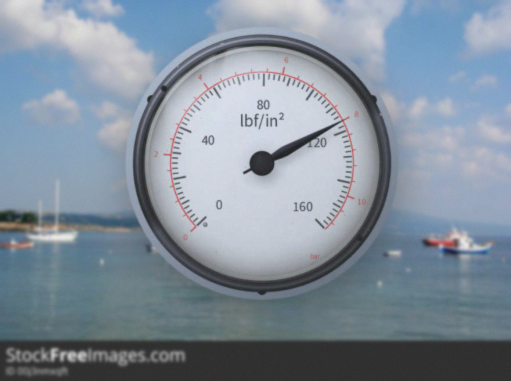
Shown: 116 psi
